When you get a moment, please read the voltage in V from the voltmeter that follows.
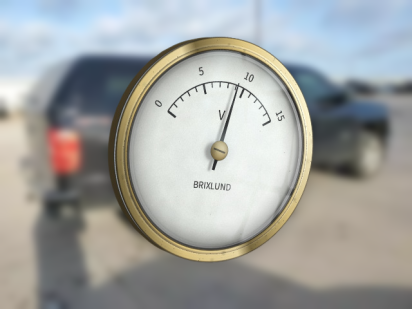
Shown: 9 V
